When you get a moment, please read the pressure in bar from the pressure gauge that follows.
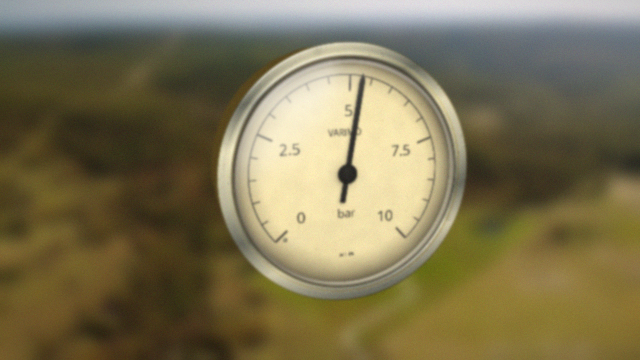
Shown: 5.25 bar
